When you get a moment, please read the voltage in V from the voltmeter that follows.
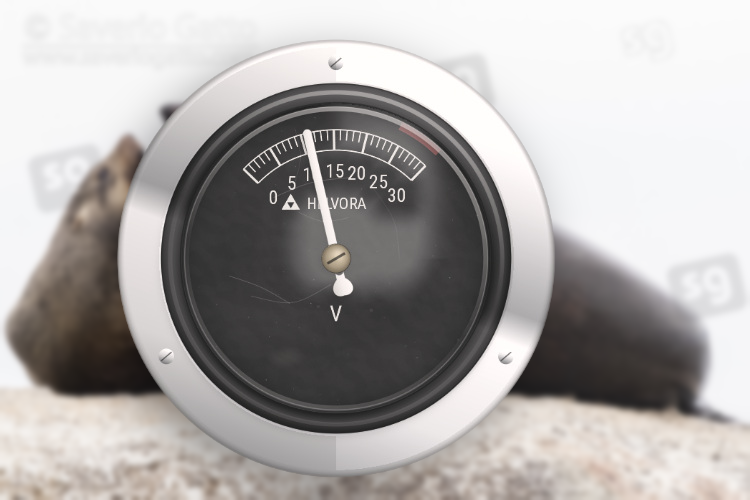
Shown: 11 V
